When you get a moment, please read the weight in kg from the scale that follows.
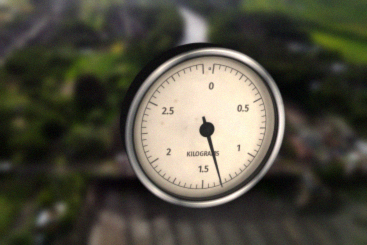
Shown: 1.35 kg
